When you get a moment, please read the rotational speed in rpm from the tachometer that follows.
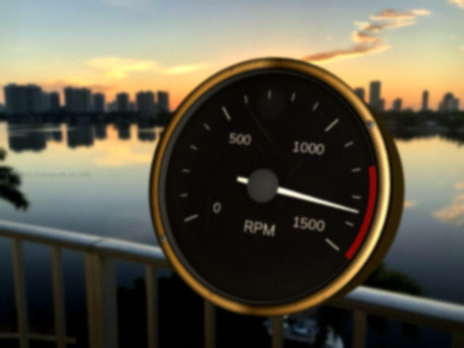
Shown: 1350 rpm
